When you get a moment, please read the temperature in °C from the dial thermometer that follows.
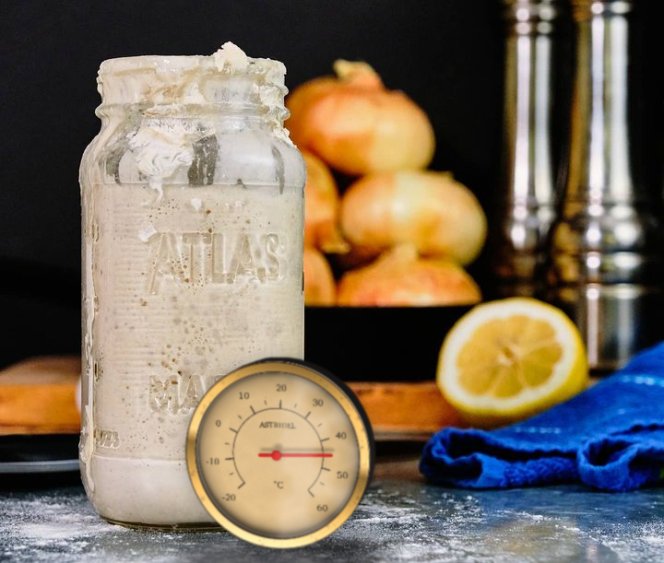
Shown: 45 °C
